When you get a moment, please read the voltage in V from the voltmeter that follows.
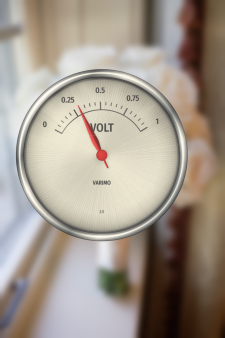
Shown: 0.3 V
